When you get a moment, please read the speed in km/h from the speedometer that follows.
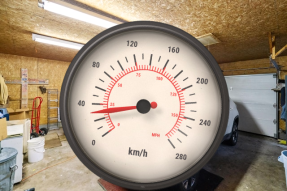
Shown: 30 km/h
